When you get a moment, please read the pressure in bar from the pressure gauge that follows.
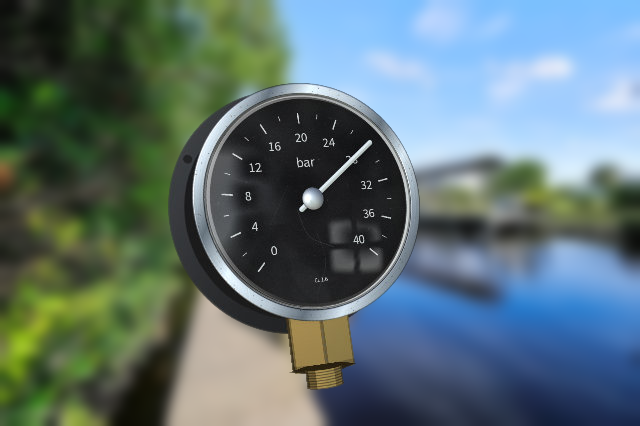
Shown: 28 bar
